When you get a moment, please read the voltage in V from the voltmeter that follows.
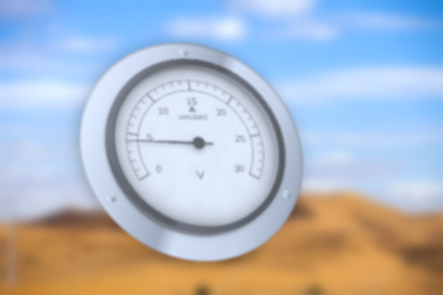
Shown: 4 V
